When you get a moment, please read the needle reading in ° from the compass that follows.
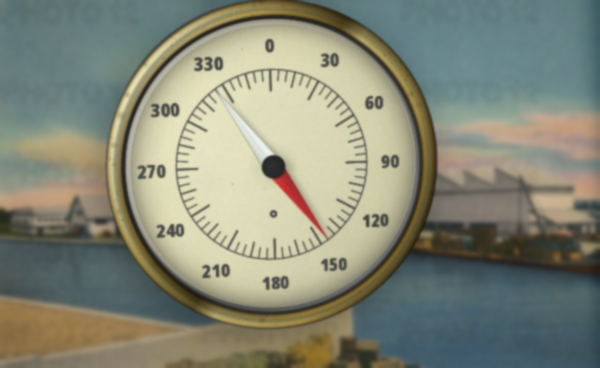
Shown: 145 °
